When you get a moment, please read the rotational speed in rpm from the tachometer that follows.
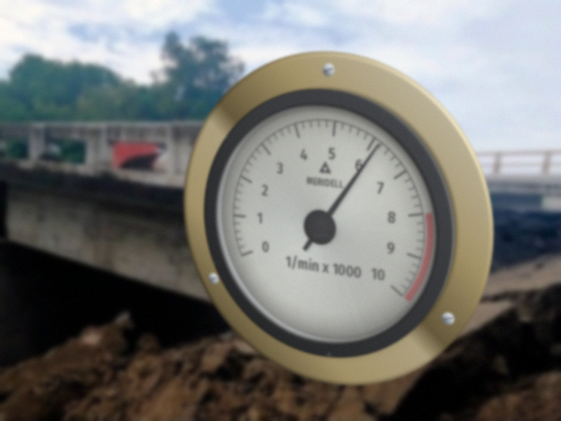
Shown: 6200 rpm
